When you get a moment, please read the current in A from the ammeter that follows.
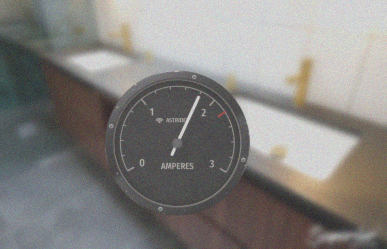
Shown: 1.8 A
